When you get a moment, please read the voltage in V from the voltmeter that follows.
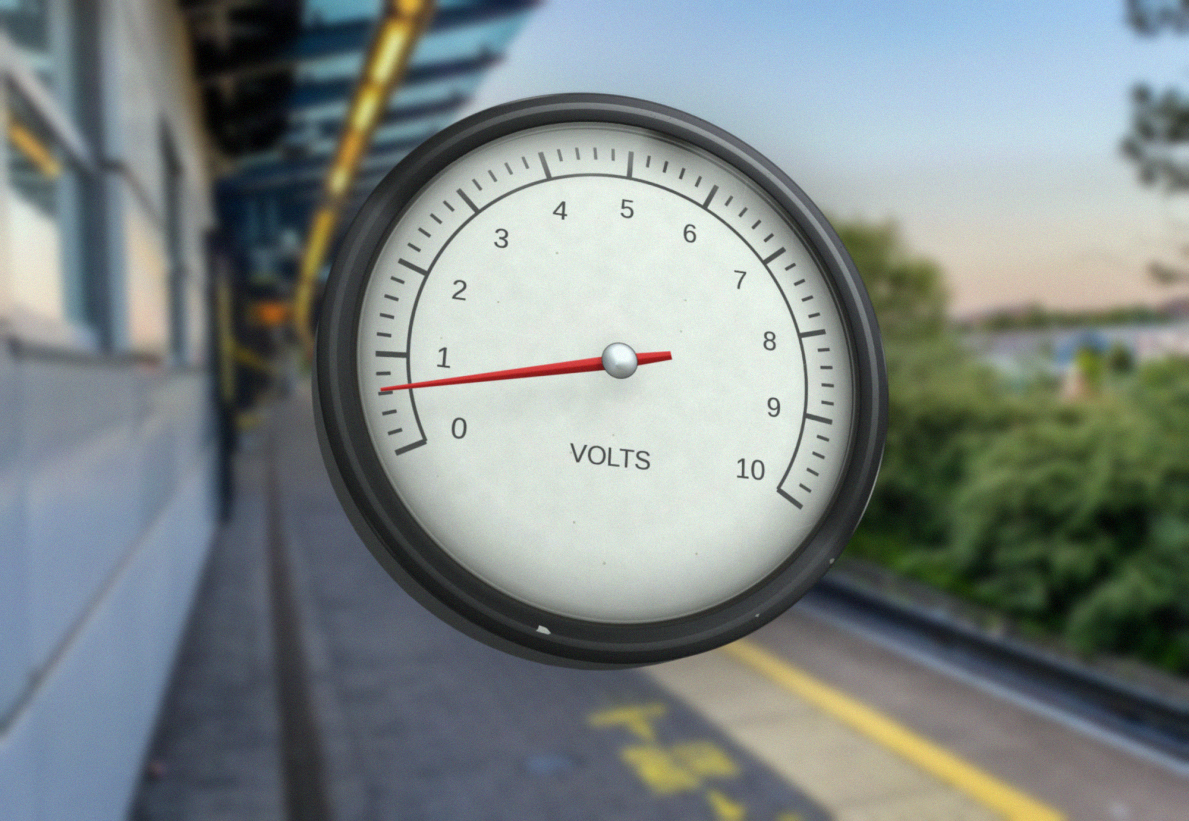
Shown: 0.6 V
